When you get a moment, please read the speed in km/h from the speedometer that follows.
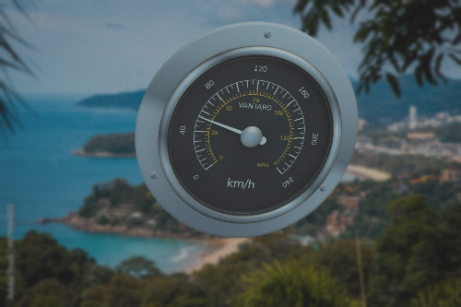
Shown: 55 km/h
